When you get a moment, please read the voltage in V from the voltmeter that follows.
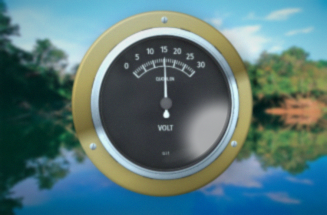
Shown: 15 V
